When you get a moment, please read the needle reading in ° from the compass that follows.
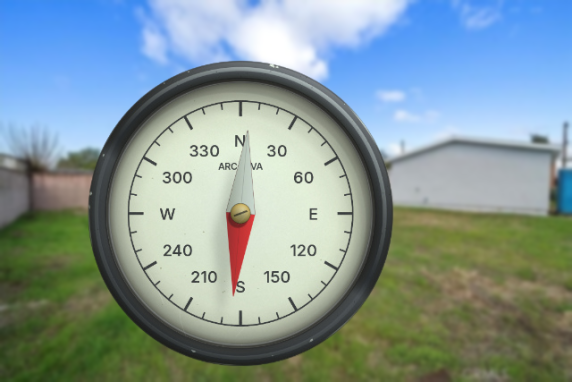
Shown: 185 °
